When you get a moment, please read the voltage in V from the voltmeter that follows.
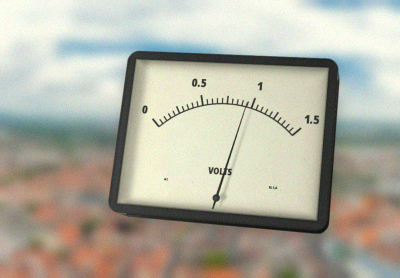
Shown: 0.95 V
